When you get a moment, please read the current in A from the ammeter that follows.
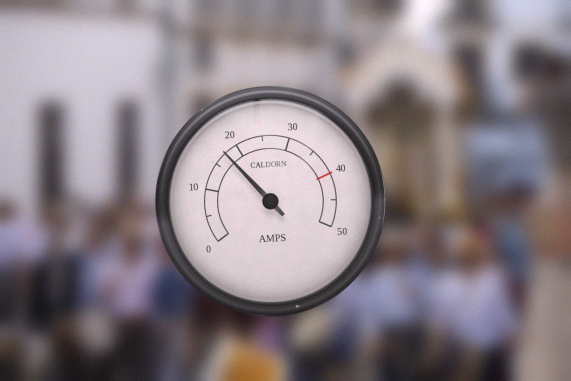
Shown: 17.5 A
